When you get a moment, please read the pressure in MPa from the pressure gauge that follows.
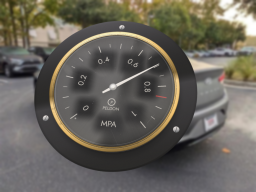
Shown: 0.7 MPa
